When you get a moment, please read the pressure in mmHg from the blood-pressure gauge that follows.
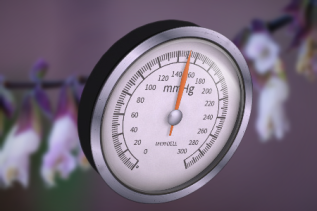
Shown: 150 mmHg
